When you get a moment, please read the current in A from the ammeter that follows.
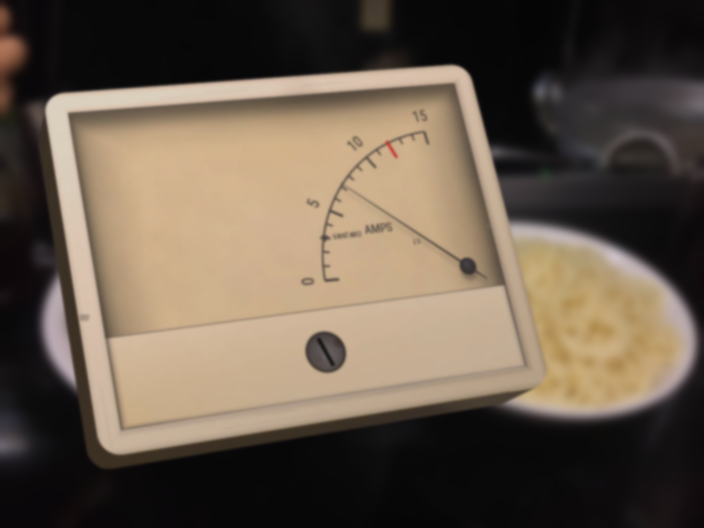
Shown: 7 A
